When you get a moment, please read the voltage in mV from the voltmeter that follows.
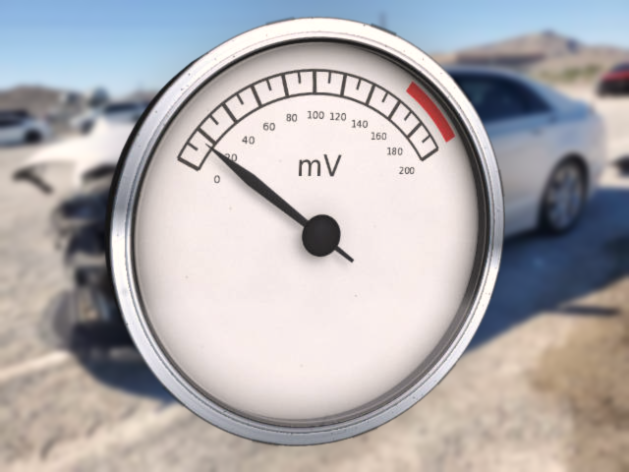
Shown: 15 mV
